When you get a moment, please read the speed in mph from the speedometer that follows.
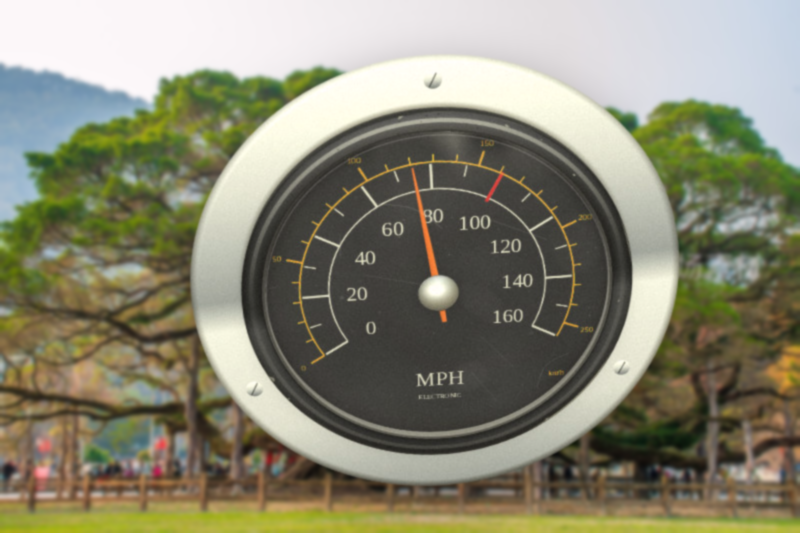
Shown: 75 mph
